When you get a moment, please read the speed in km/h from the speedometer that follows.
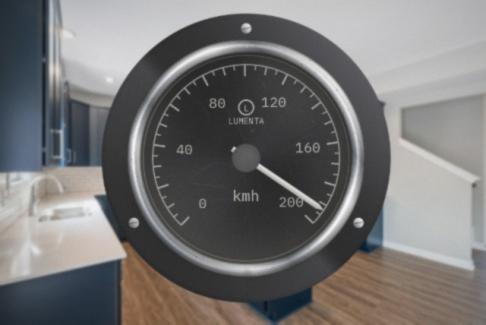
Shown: 192.5 km/h
